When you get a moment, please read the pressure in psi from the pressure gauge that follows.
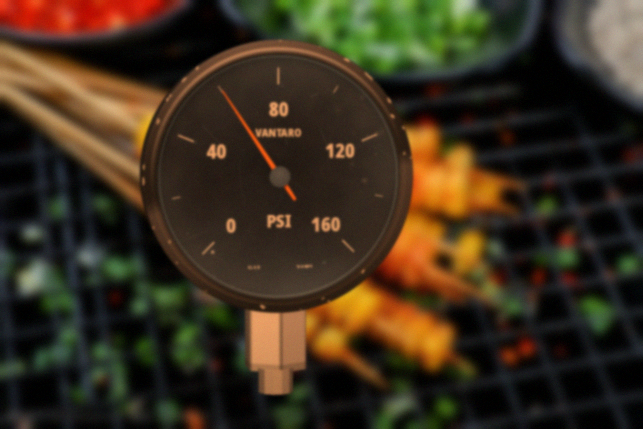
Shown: 60 psi
